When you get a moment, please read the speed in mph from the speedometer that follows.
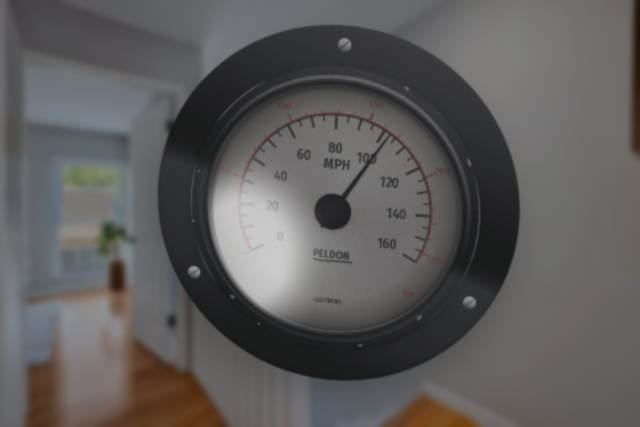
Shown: 102.5 mph
